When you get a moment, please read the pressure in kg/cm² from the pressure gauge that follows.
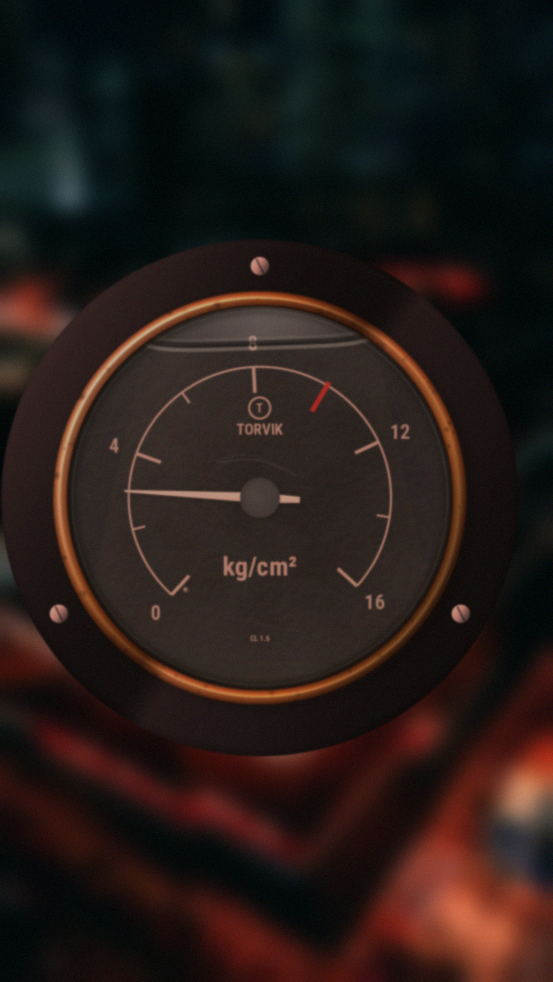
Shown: 3 kg/cm²
